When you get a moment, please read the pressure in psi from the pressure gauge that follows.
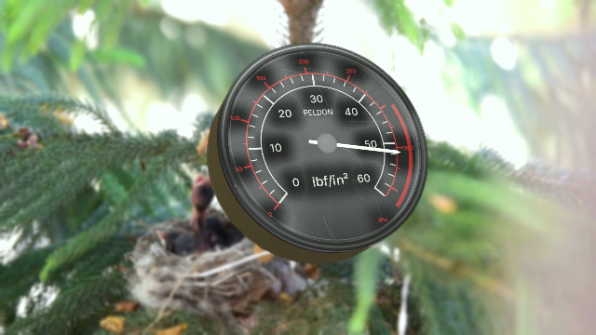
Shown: 52 psi
